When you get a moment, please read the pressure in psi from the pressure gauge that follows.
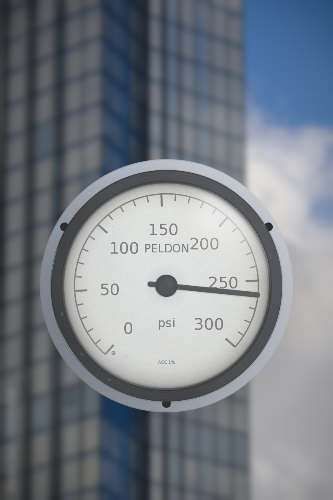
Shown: 260 psi
